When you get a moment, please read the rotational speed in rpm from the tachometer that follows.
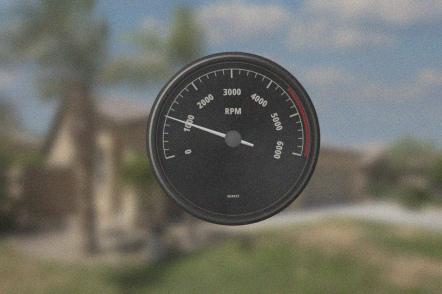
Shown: 1000 rpm
